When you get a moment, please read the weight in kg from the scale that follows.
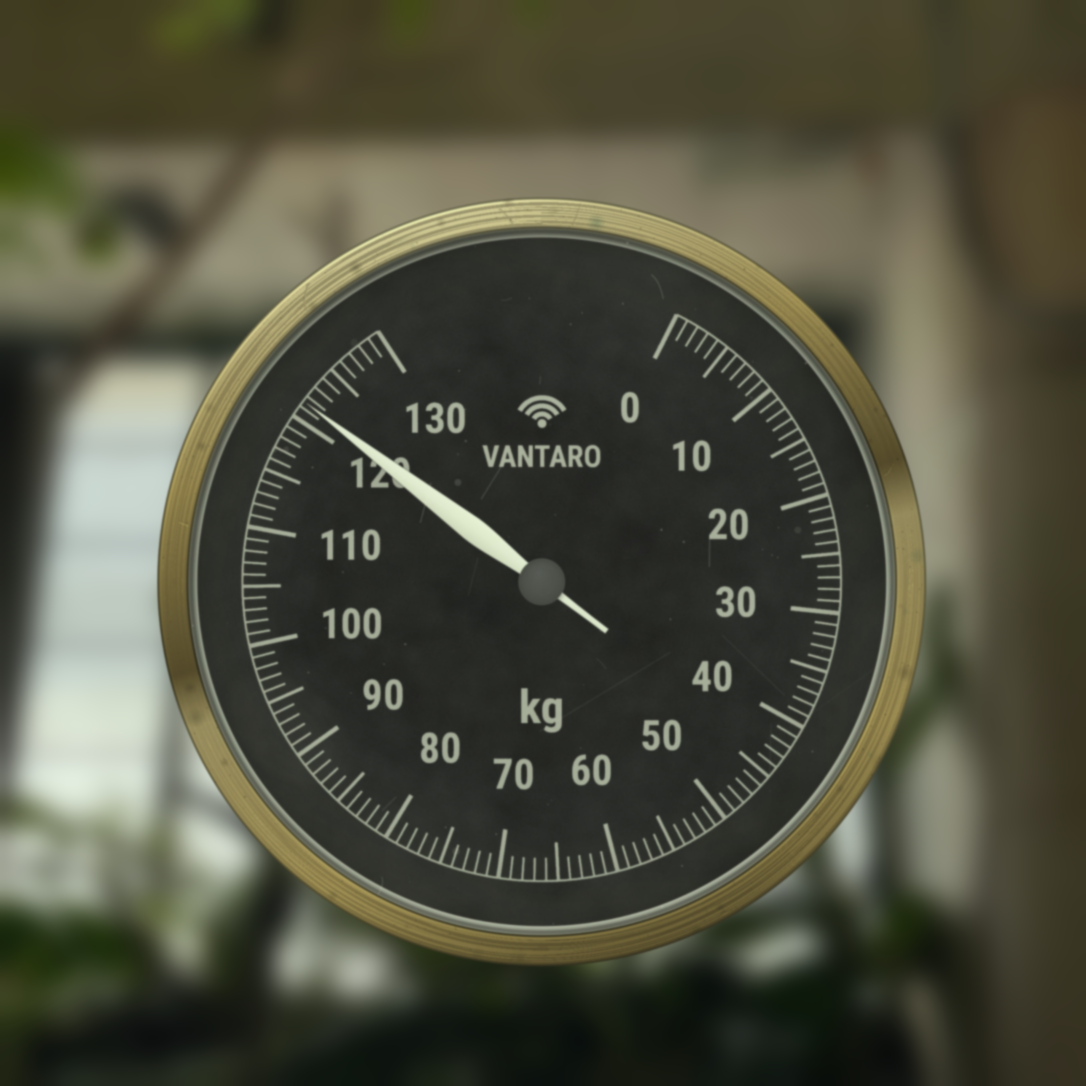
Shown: 121.5 kg
